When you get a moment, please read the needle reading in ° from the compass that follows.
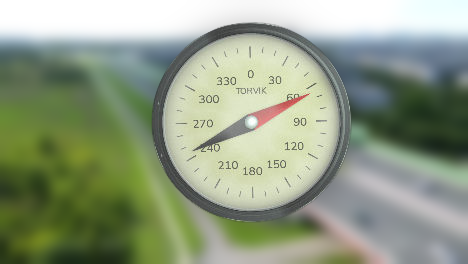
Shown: 65 °
